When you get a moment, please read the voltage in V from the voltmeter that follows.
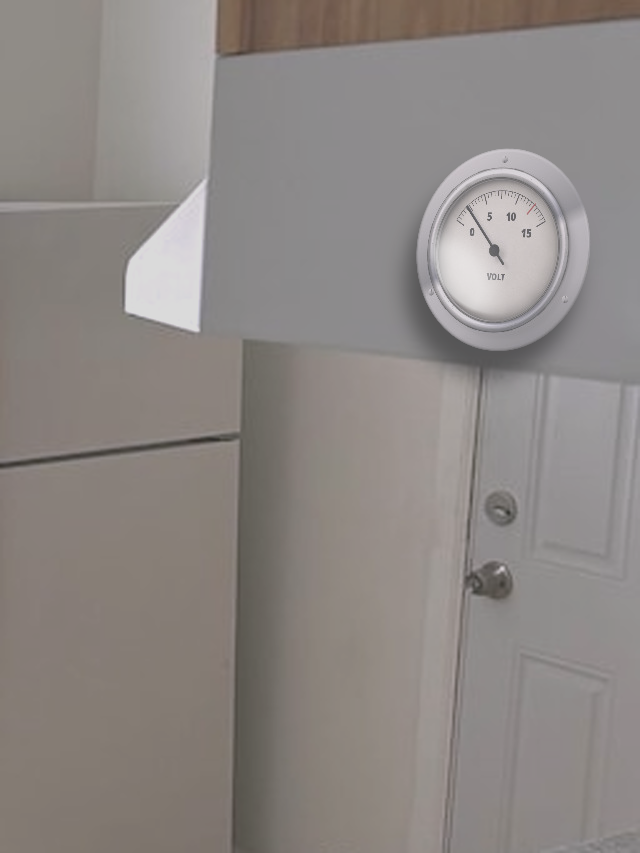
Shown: 2.5 V
